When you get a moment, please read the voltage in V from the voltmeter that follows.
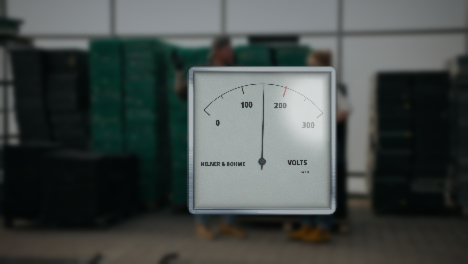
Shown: 150 V
